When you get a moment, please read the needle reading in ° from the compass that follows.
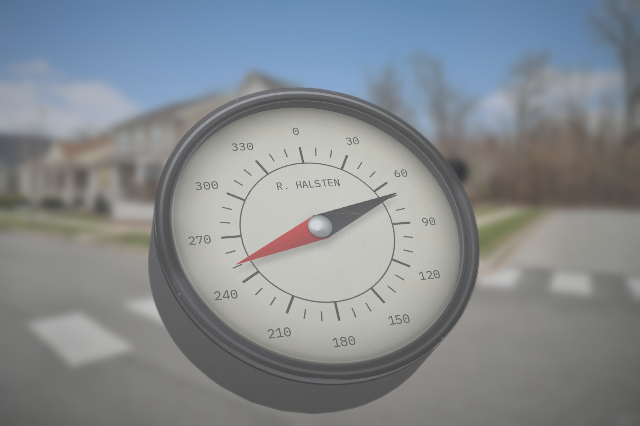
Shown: 250 °
